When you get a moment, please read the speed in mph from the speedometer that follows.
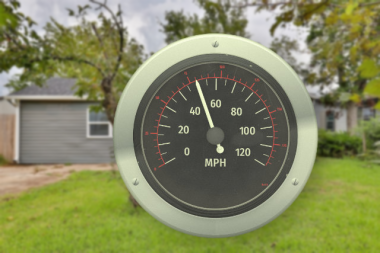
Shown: 50 mph
